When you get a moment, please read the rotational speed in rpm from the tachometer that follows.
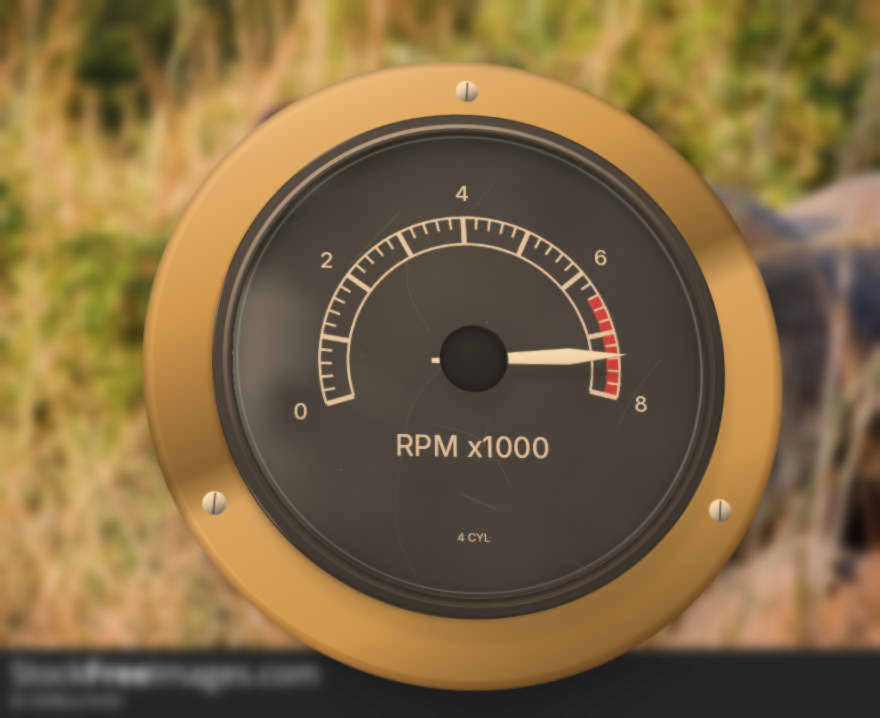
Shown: 7400 rpm
